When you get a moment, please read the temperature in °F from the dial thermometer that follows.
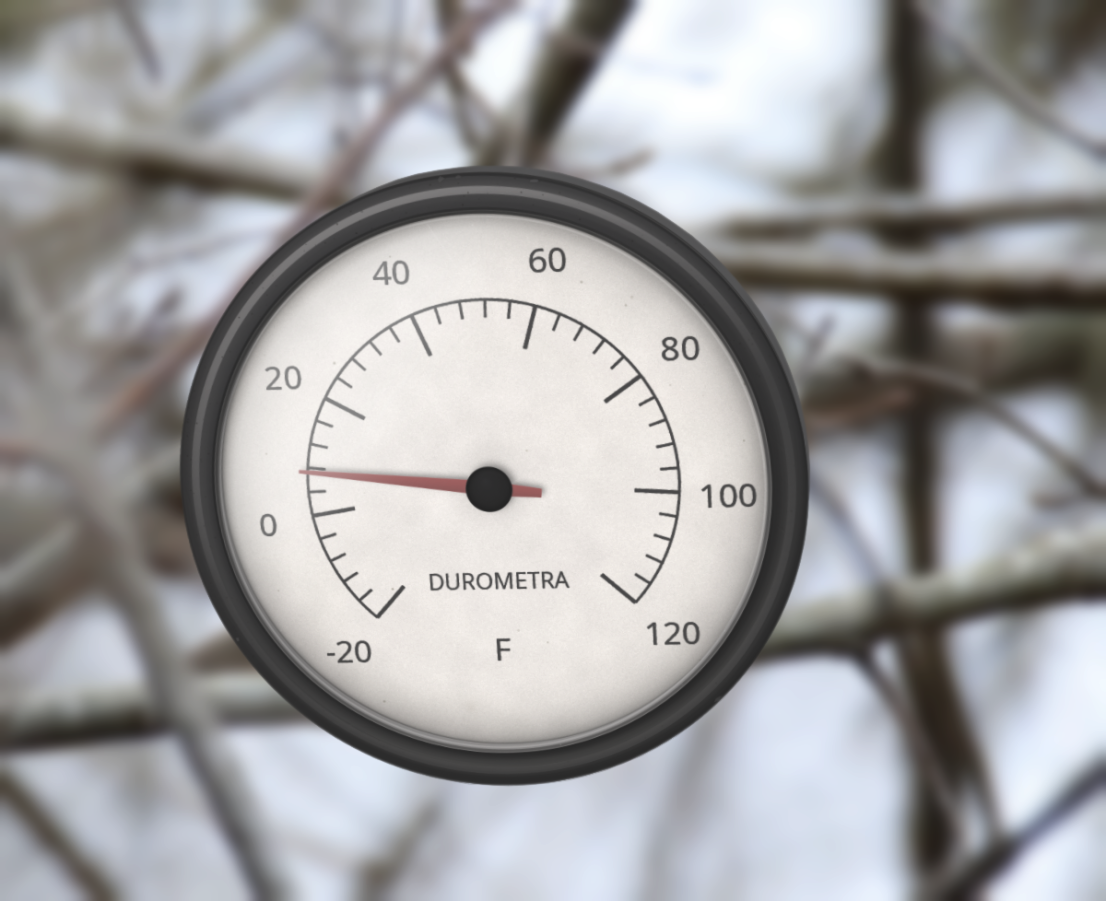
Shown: 8 °F
